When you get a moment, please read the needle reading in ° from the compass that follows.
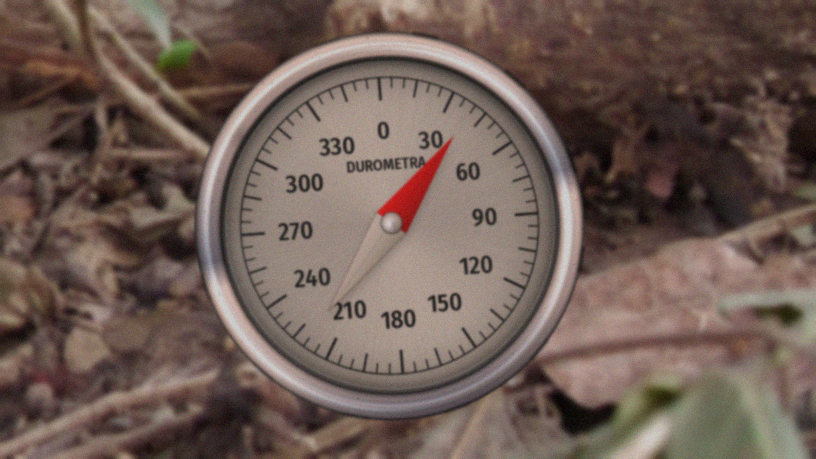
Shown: 40 °
